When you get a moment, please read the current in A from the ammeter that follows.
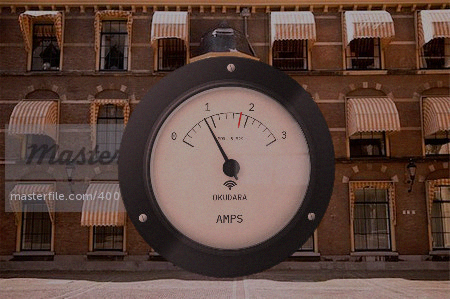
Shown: 0.8 A
